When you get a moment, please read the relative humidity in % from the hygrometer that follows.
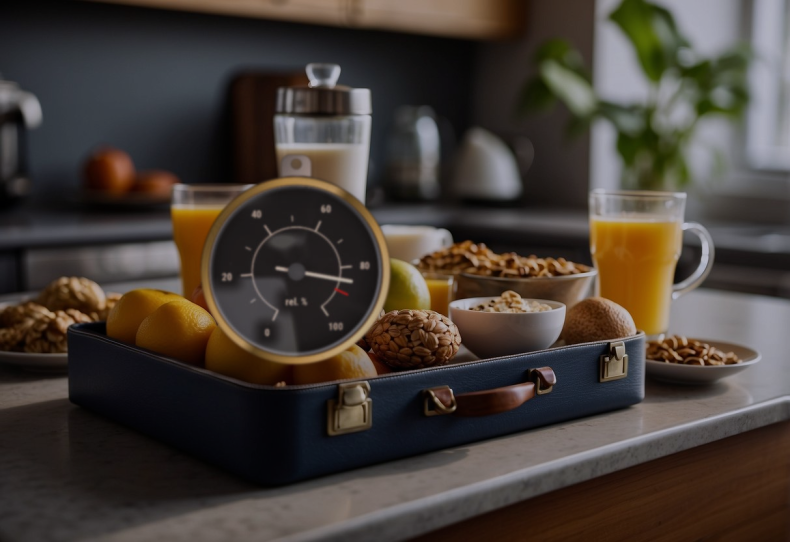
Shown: 85 %
